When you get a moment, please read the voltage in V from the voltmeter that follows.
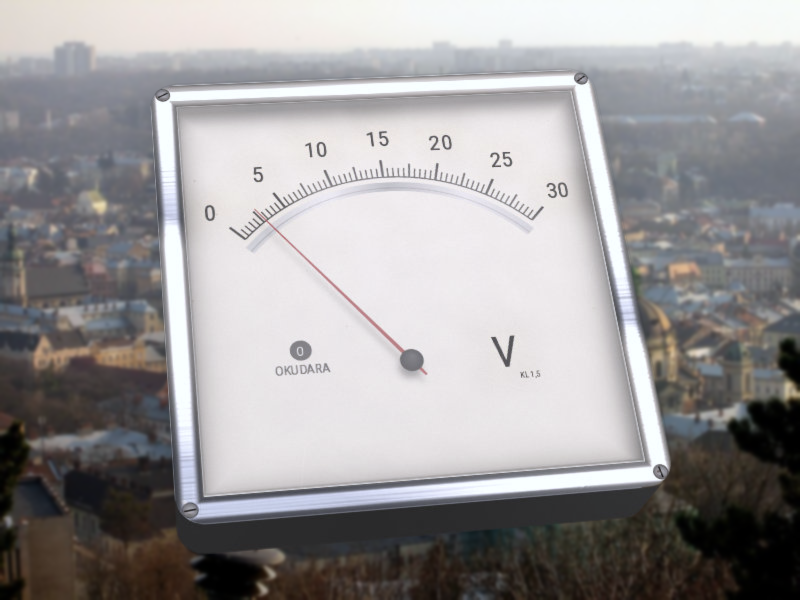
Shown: 2.5 V
